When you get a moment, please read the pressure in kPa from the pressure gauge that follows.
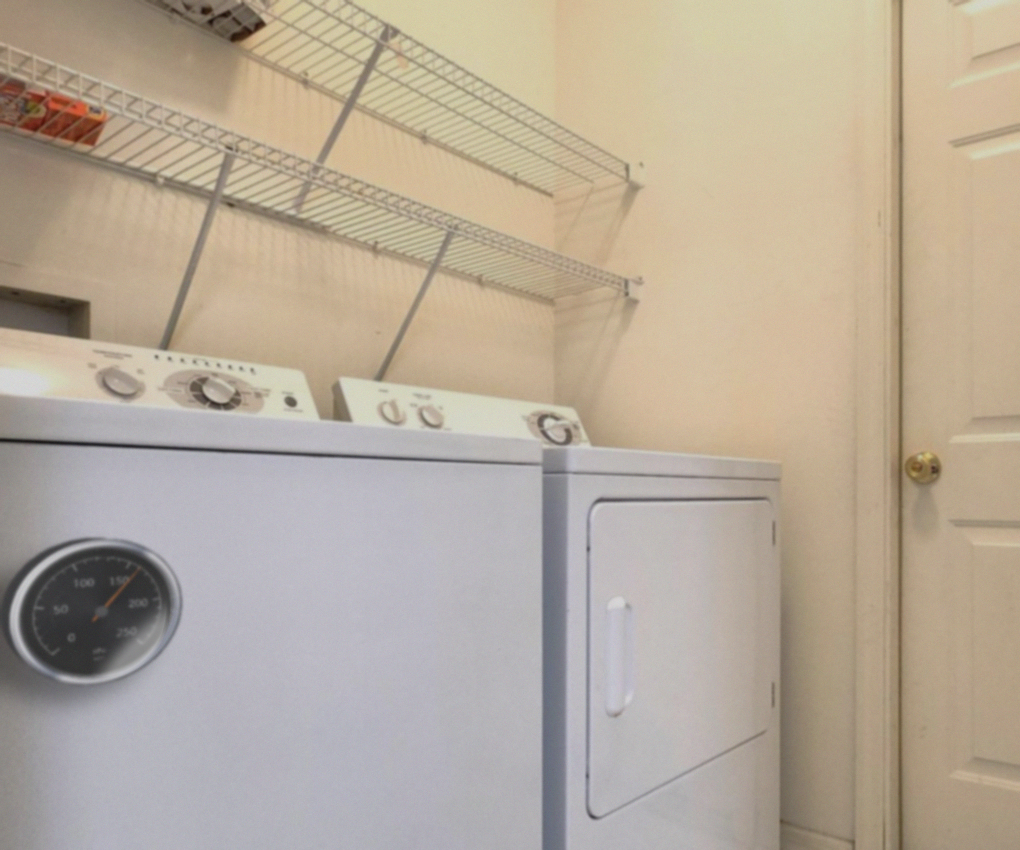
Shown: 160 kPa
